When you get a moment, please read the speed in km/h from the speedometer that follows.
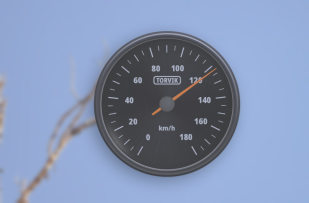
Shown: 122.5 km/h
